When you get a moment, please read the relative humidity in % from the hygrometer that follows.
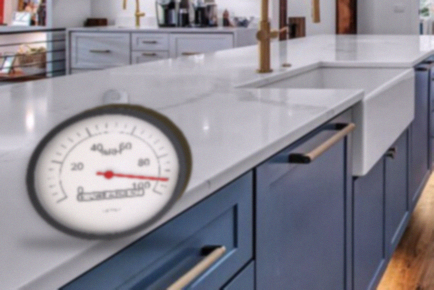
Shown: 92 %
